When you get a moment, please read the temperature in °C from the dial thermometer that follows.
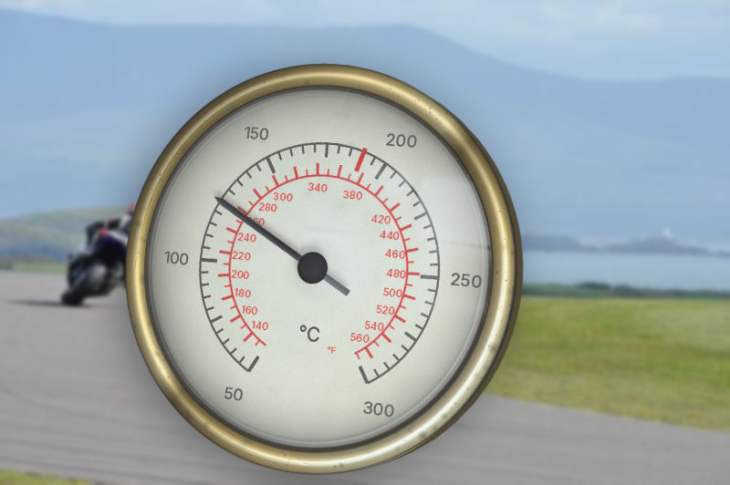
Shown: 125 °C
